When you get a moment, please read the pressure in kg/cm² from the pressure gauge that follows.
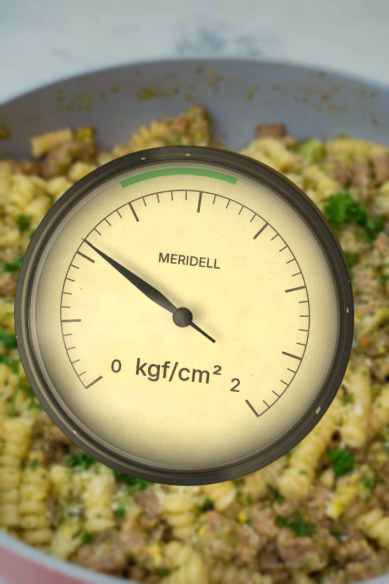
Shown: 0.55 kg/cm²
